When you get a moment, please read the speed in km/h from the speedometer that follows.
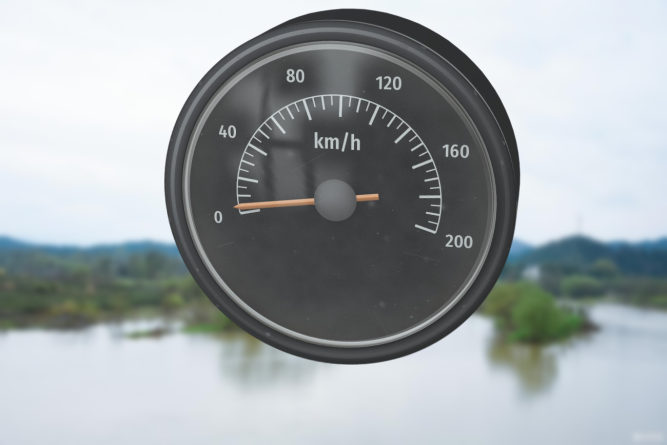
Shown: 5 km/h
